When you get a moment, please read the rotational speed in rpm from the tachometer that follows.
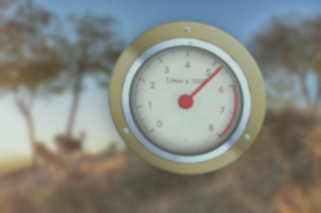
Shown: 5250 rpm
